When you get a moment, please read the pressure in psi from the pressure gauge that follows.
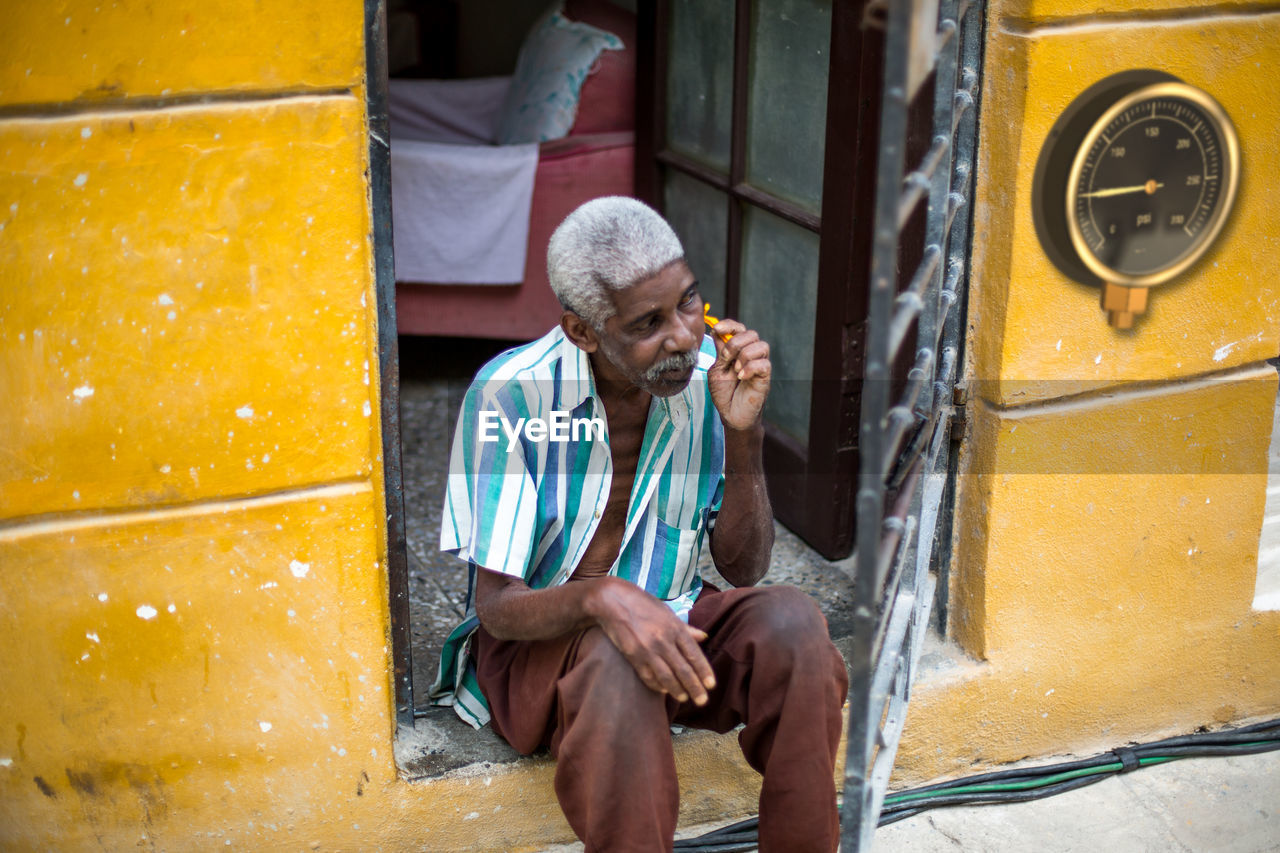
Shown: 50 psi
